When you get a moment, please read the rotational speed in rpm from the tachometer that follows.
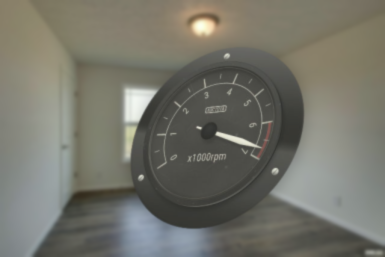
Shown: 6750 rpm
